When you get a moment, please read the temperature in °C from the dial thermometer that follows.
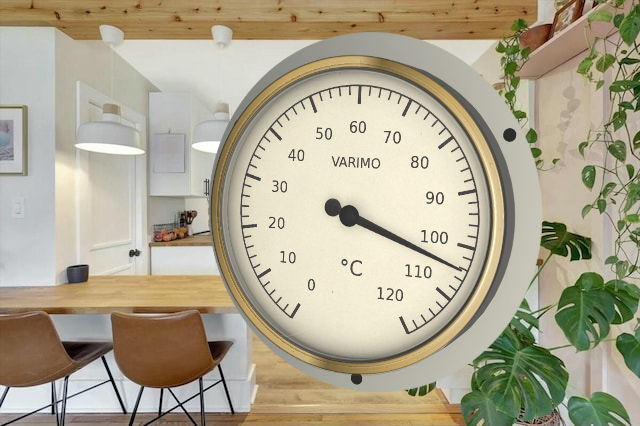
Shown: 104 °C
